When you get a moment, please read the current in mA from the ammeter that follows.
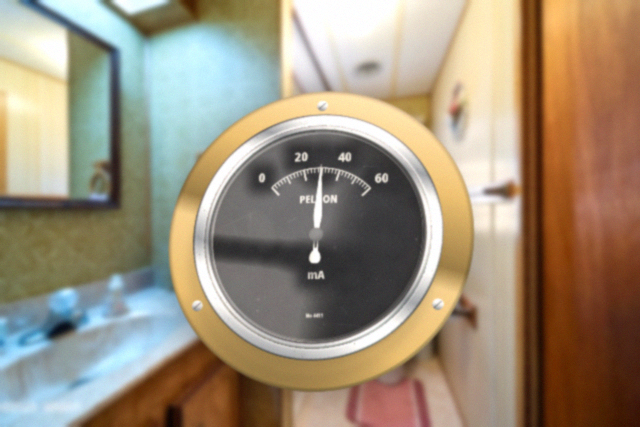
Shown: 30 mA
